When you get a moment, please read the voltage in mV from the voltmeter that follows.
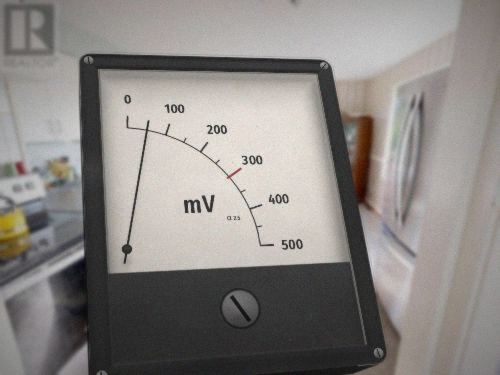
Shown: 50 mV
